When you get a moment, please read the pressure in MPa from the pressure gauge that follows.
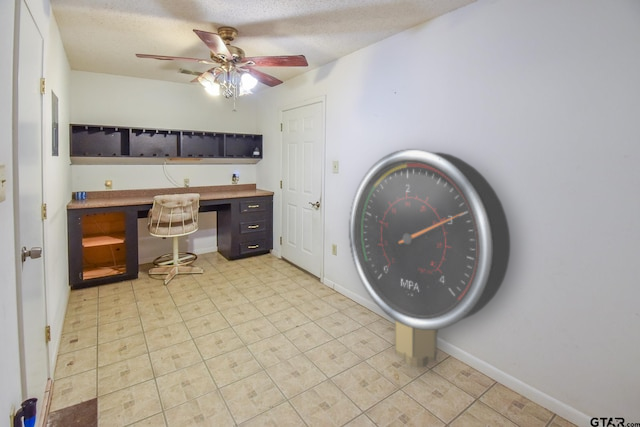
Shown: 3 MPa
